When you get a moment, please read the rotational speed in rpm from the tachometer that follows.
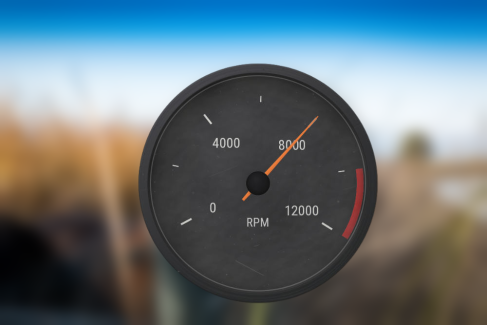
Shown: 8000 rpm
